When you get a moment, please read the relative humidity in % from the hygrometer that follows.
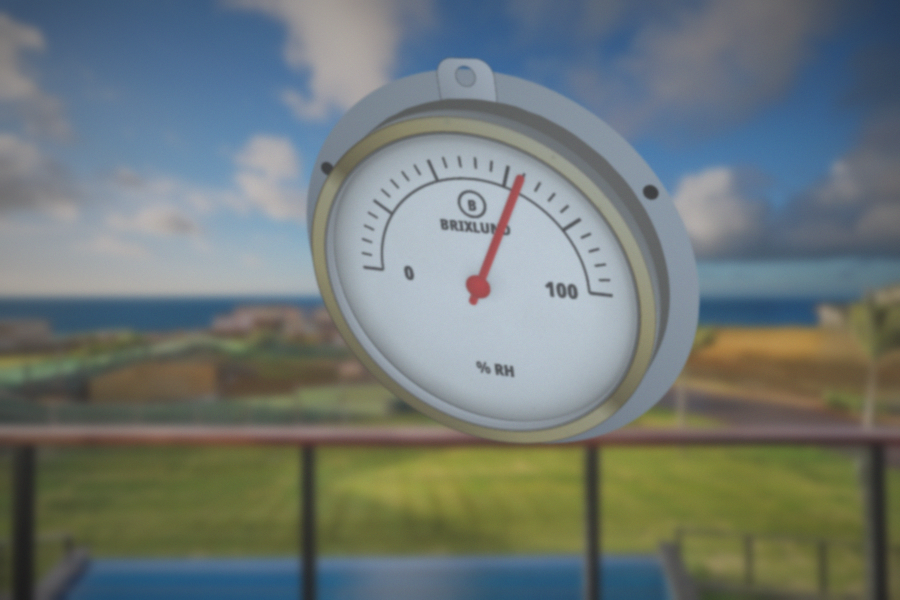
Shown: 64 %
